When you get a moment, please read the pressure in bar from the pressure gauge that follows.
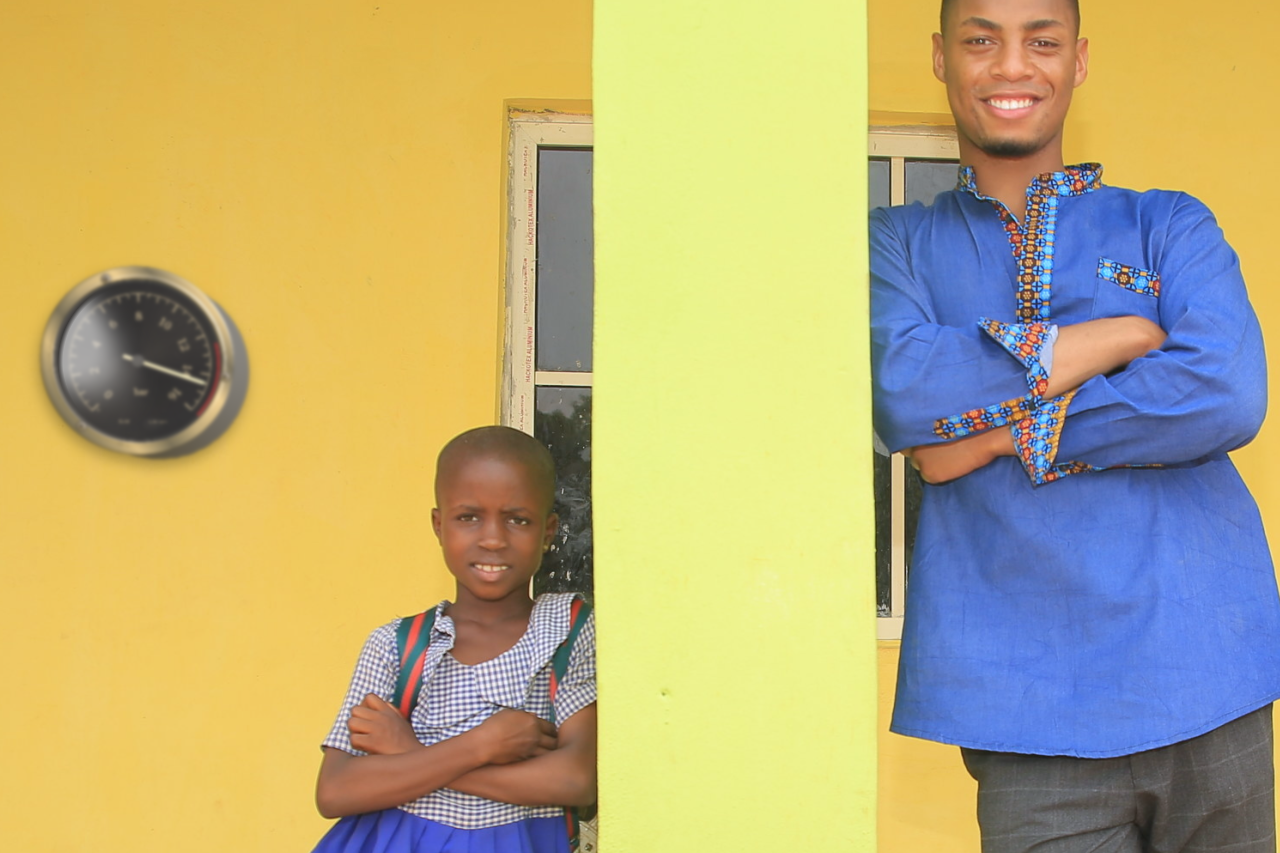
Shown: 14.5 bar
